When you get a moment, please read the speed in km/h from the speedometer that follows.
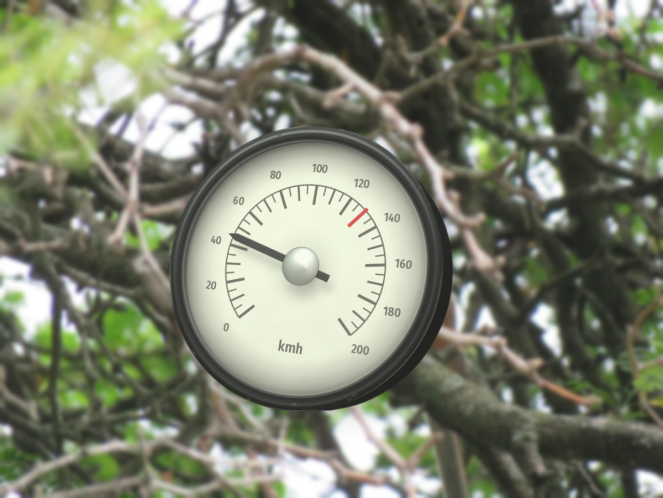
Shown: 45 km/h
